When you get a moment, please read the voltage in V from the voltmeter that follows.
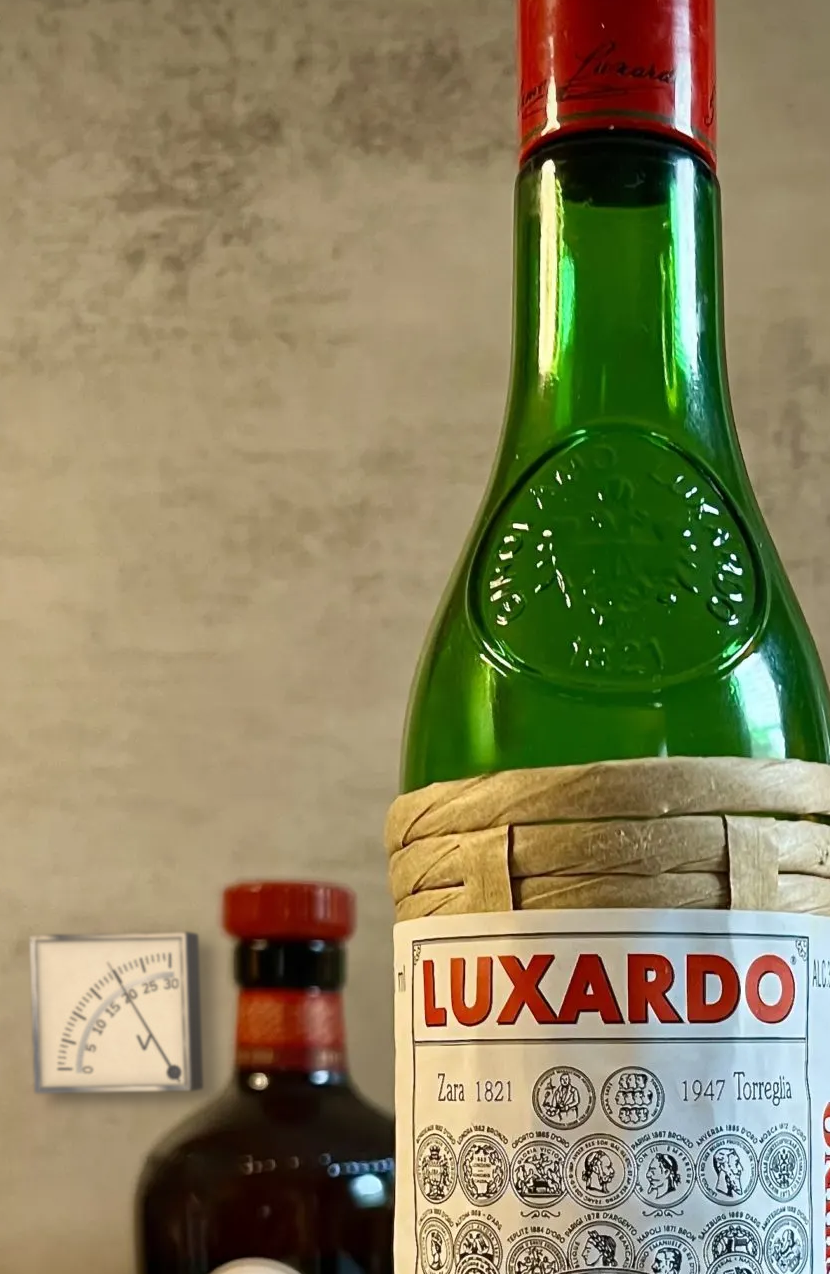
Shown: 20 V
